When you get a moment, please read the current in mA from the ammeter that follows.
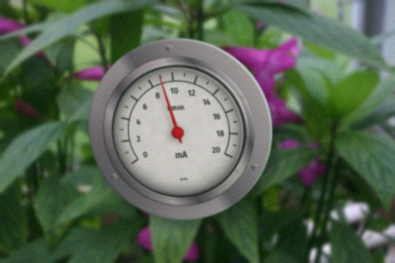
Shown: 9 mA
